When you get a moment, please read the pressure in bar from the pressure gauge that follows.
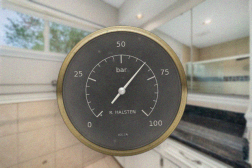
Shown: 65 bar
